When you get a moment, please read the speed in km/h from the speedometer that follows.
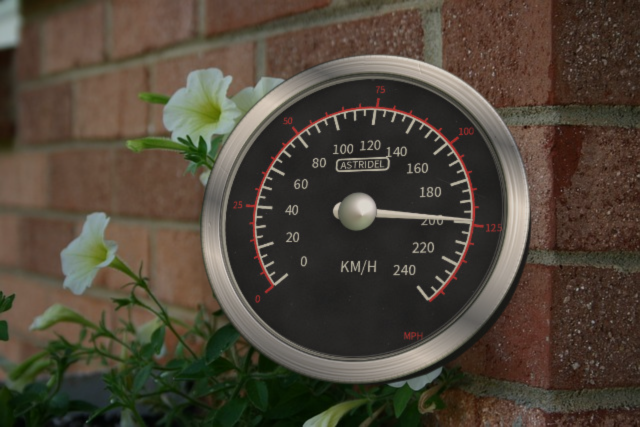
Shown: 200 km/h
